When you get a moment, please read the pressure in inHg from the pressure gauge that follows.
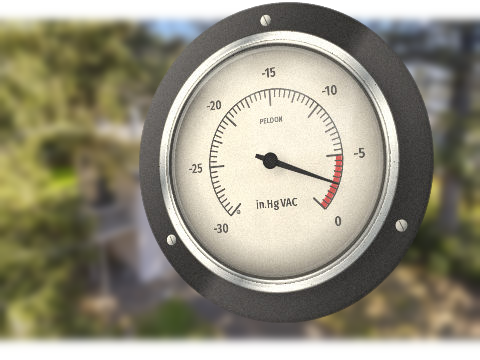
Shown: -2.5 inHg
